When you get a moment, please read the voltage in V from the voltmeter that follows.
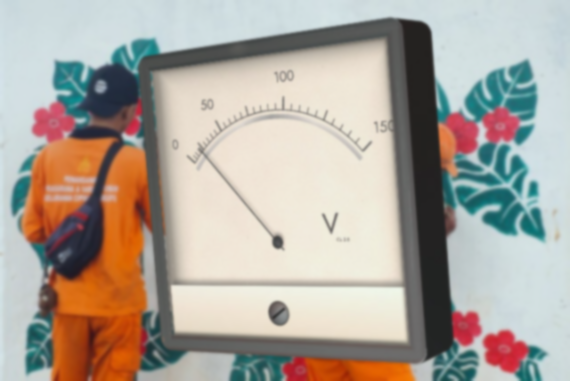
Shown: 25 V
